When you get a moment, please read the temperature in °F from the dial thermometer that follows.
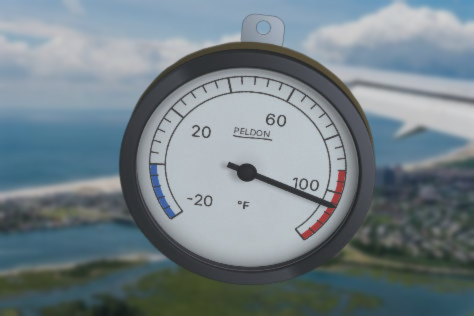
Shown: 104 °F
